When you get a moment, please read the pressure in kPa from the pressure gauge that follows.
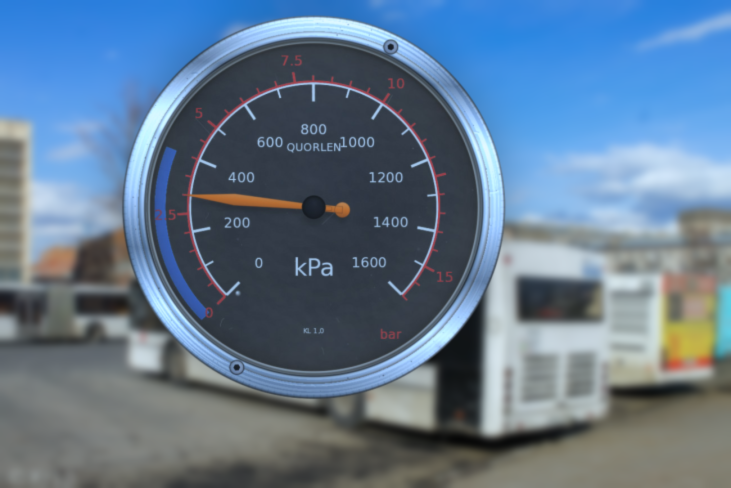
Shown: 300 kPa
